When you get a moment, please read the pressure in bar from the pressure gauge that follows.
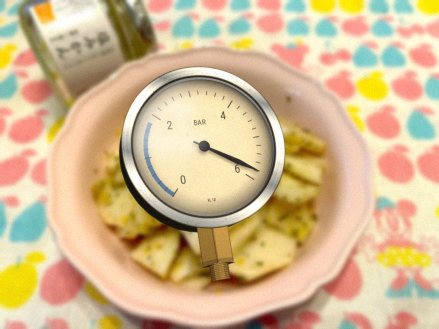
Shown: 5.8 bar
